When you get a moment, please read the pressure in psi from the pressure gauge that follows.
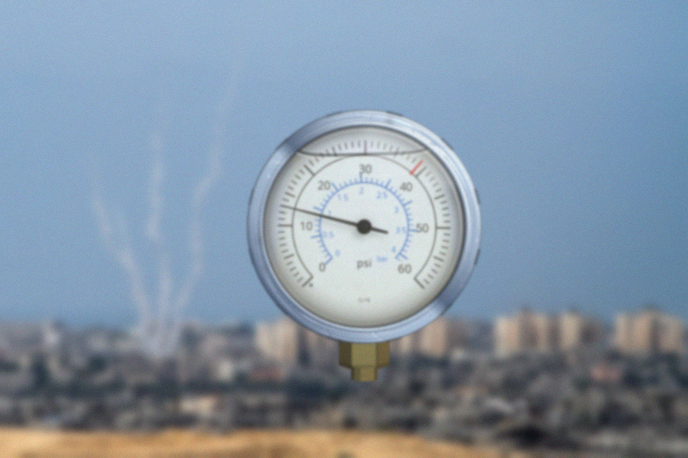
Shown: 13 psi
